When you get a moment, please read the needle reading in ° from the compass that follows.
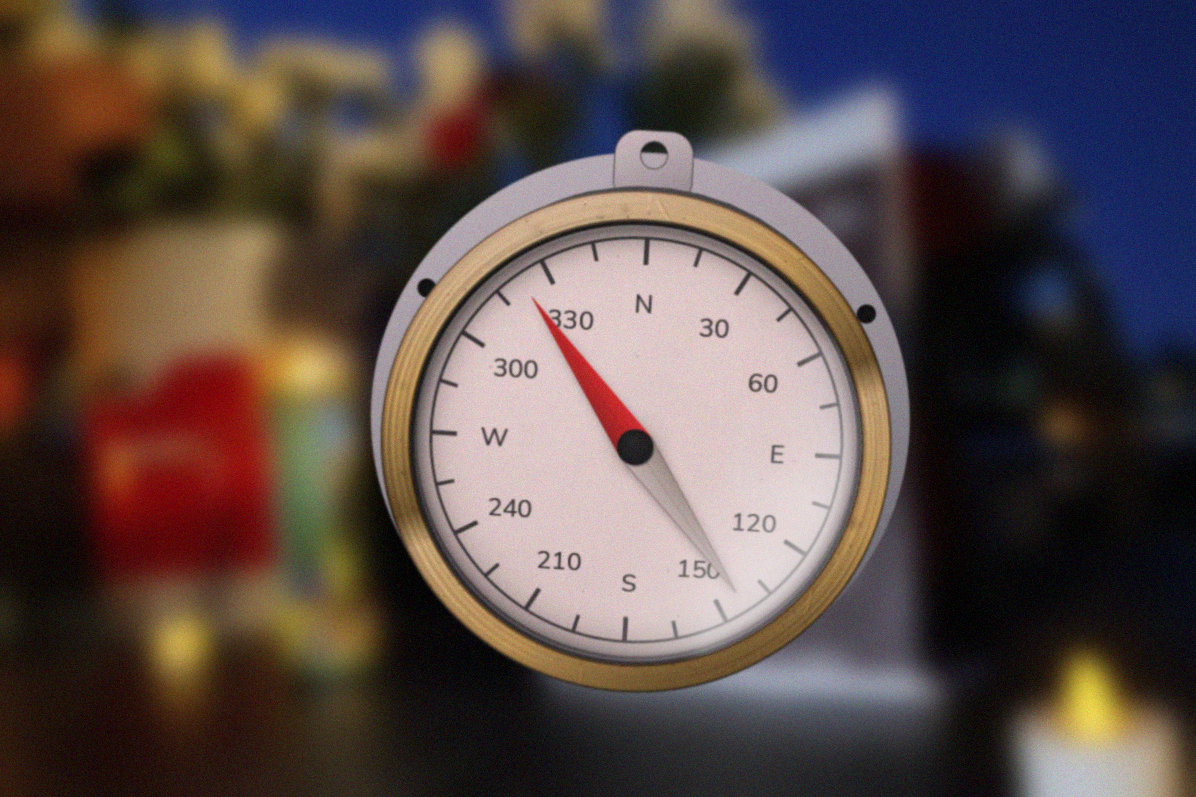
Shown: 322.5 °
